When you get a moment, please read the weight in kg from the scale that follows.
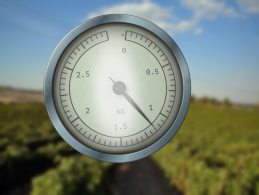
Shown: 1.15 kg
